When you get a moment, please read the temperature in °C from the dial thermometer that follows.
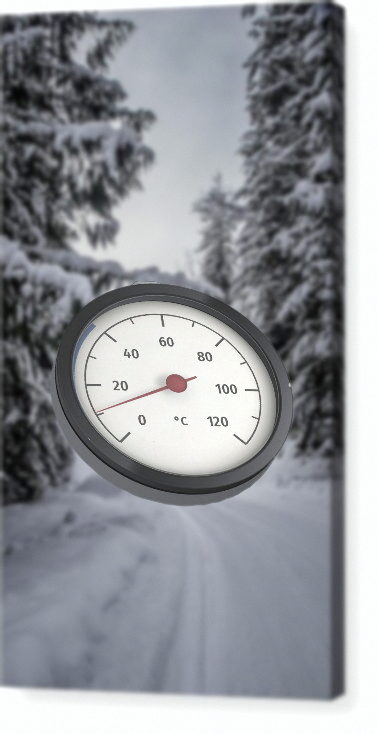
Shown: 10 °C
